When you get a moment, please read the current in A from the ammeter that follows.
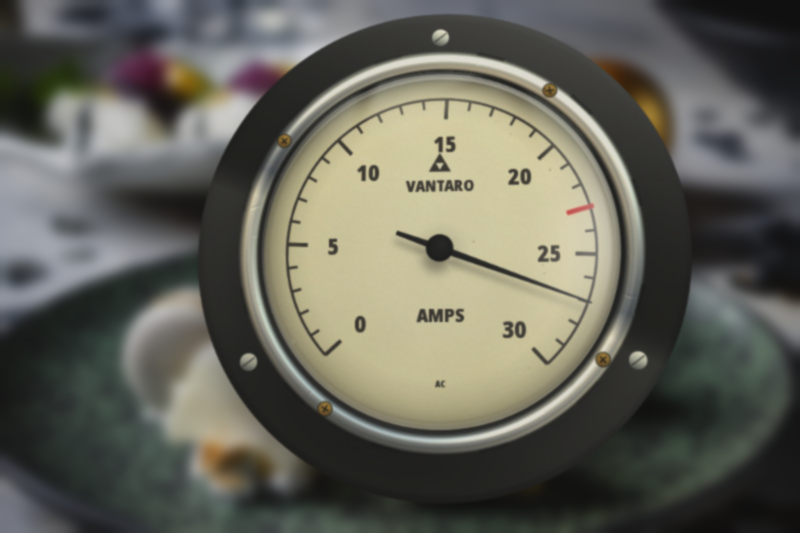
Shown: 27 A
